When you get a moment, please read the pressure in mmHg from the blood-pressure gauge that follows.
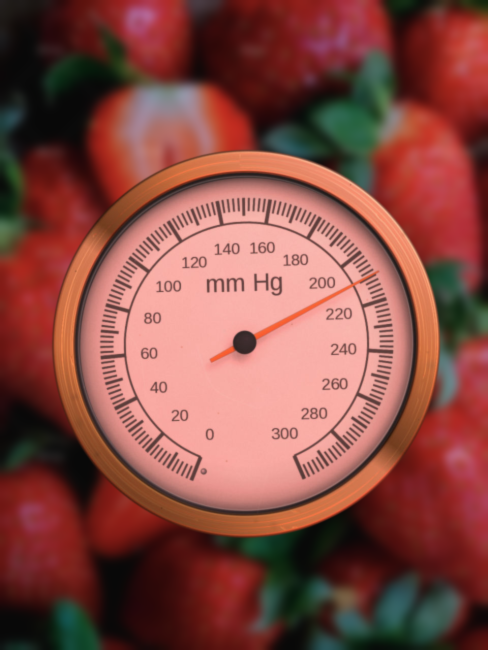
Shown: 210 mmHg
